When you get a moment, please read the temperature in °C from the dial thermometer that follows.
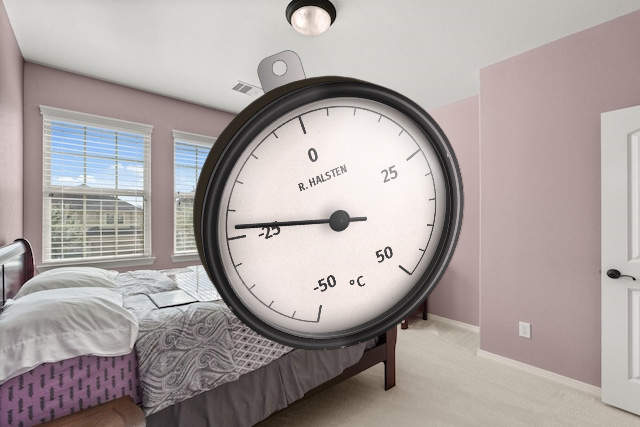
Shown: -22.5 °C
